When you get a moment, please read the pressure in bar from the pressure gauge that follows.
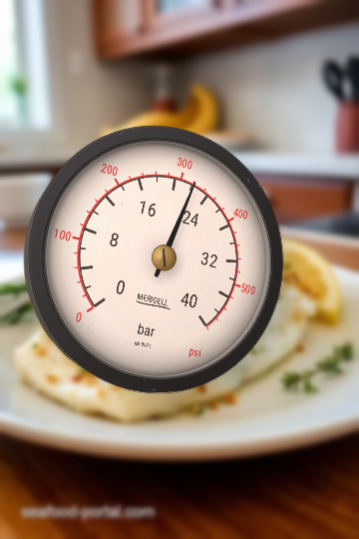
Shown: 22 bar
